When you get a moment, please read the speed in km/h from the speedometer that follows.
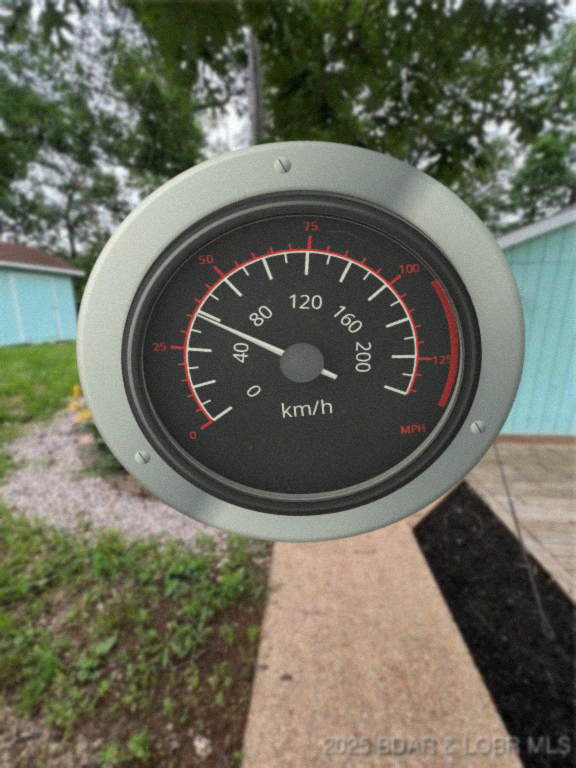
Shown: 60 km/h
